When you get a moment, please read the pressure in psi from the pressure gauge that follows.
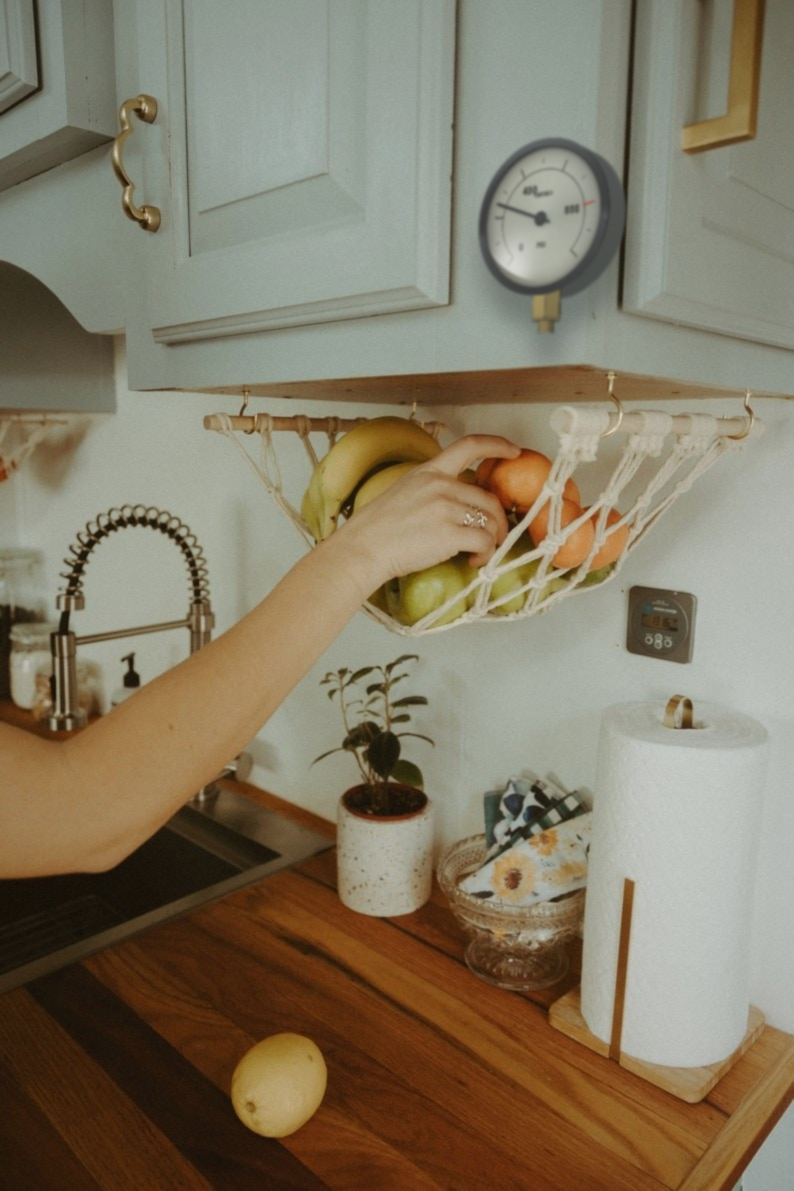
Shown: 250 psi
